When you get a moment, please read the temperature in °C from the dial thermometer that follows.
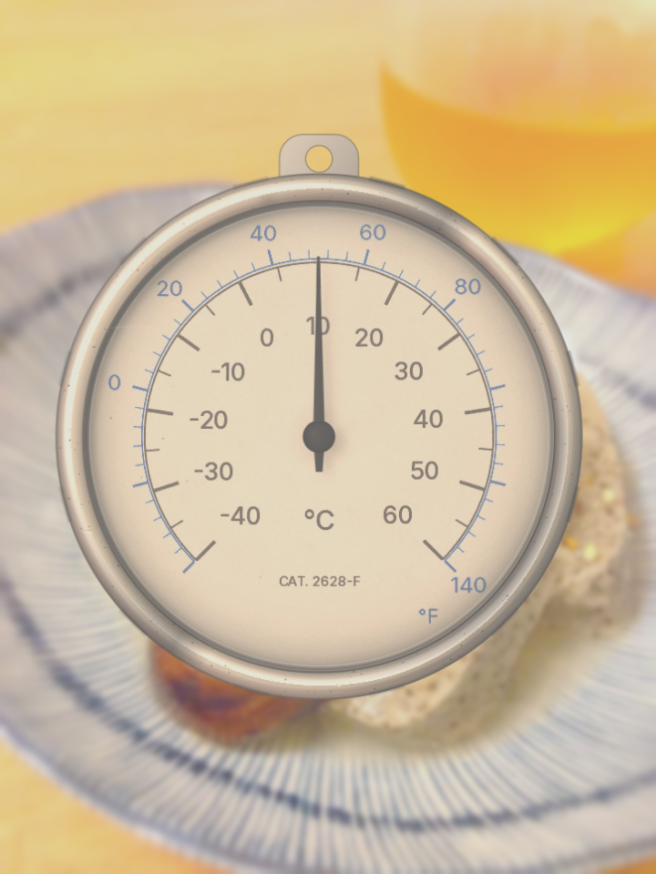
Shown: 10 °C
